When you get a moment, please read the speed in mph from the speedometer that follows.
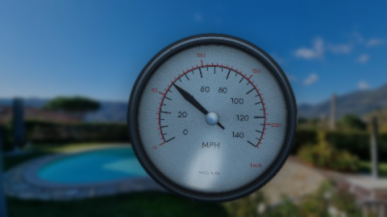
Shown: 40 mph
